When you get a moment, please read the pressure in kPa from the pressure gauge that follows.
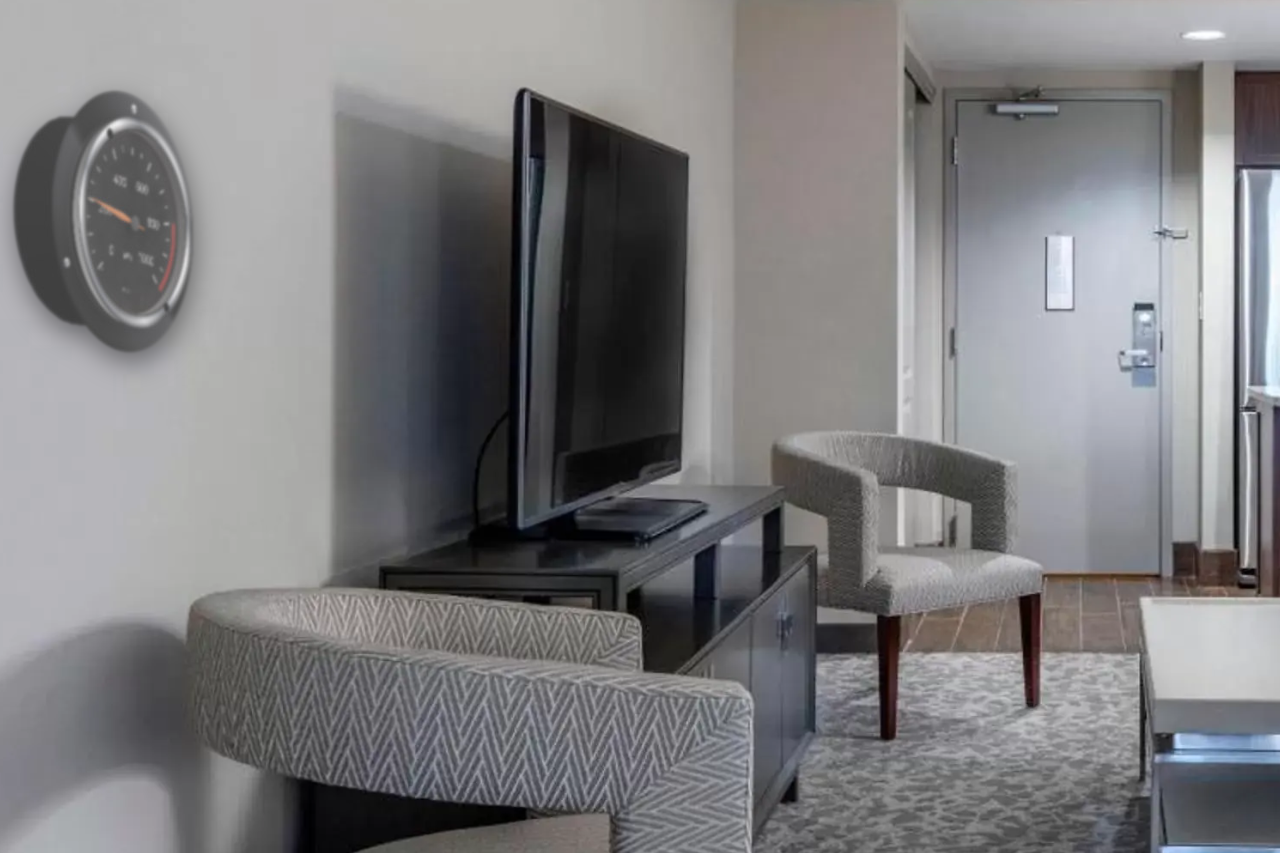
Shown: 200 kPa
